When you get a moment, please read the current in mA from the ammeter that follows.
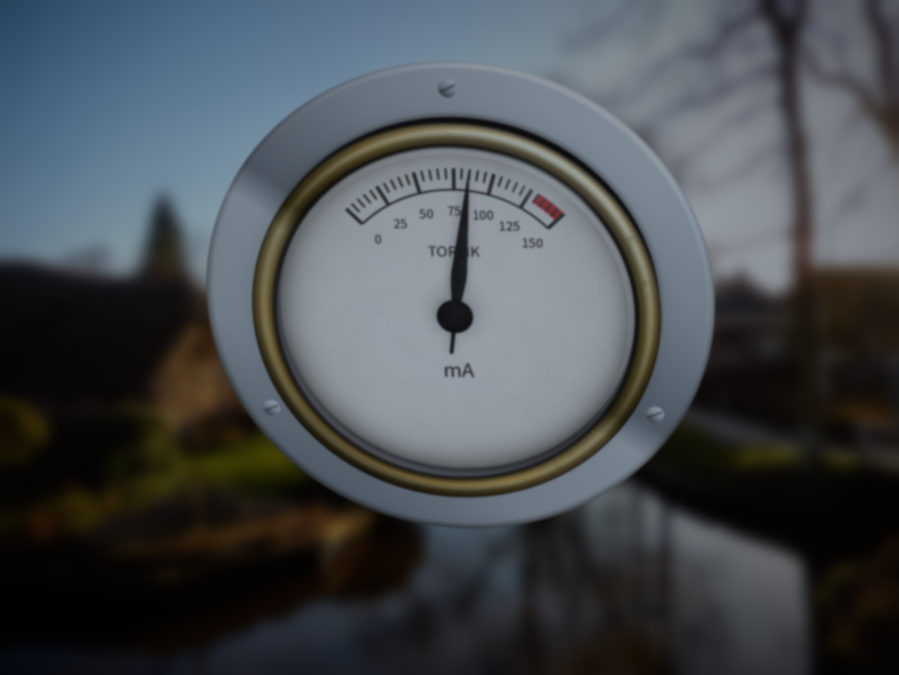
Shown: 85 mA
